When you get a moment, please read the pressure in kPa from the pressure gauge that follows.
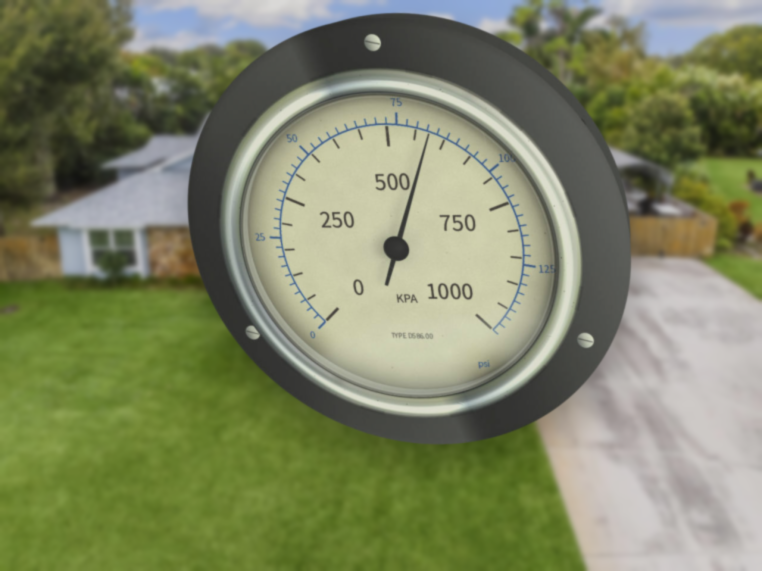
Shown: 575 kPa
